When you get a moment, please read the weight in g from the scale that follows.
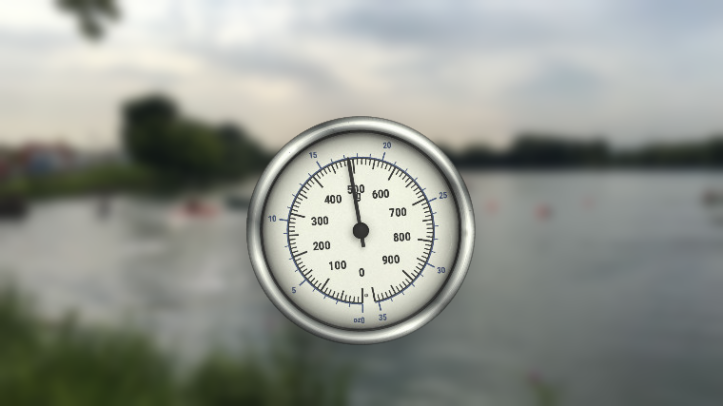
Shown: 490 g
